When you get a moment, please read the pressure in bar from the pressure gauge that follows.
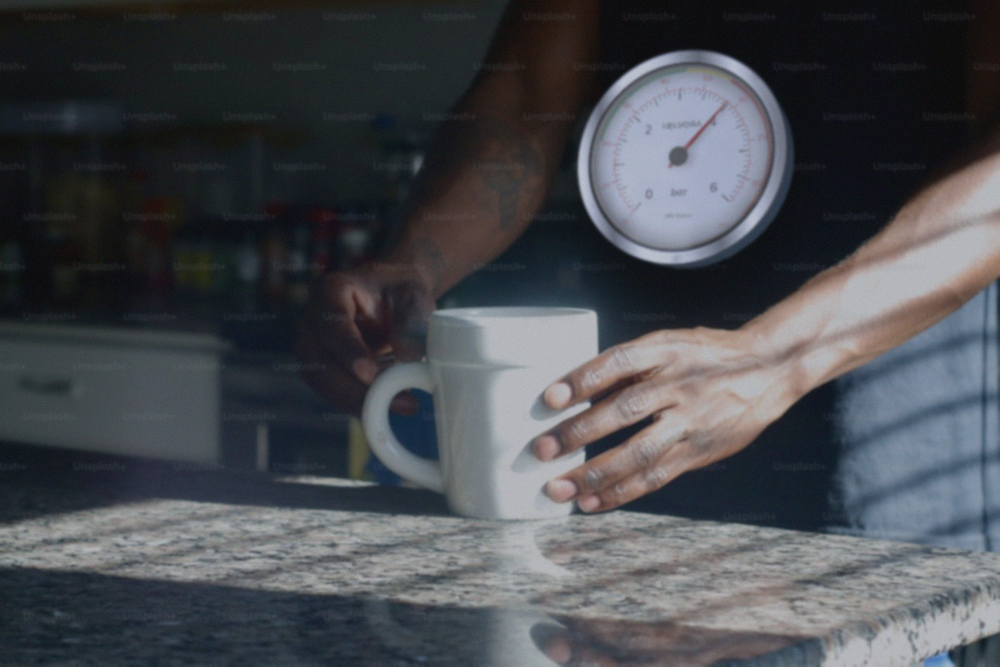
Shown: 4 bar
